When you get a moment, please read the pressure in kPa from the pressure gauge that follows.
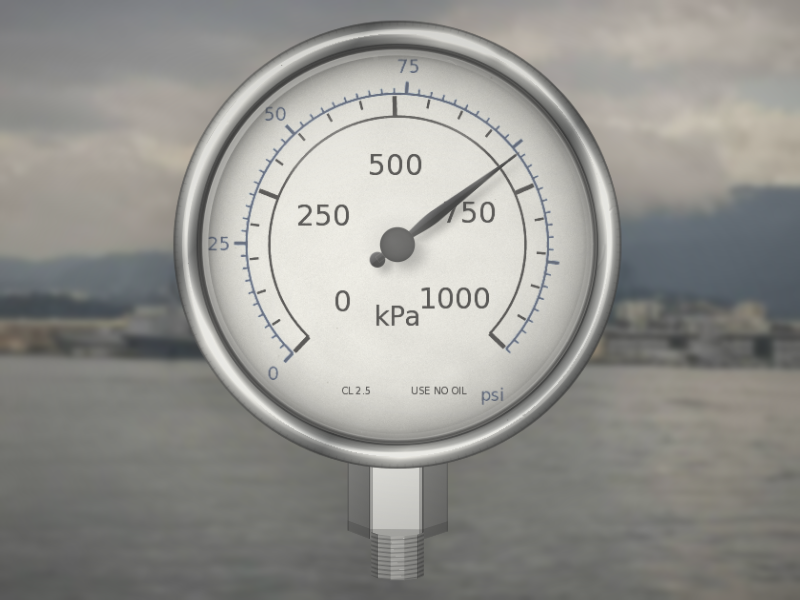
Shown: 700 kPa
